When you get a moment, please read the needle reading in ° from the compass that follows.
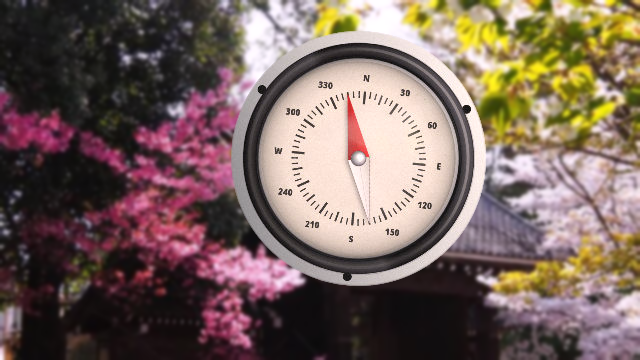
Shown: 345 °
